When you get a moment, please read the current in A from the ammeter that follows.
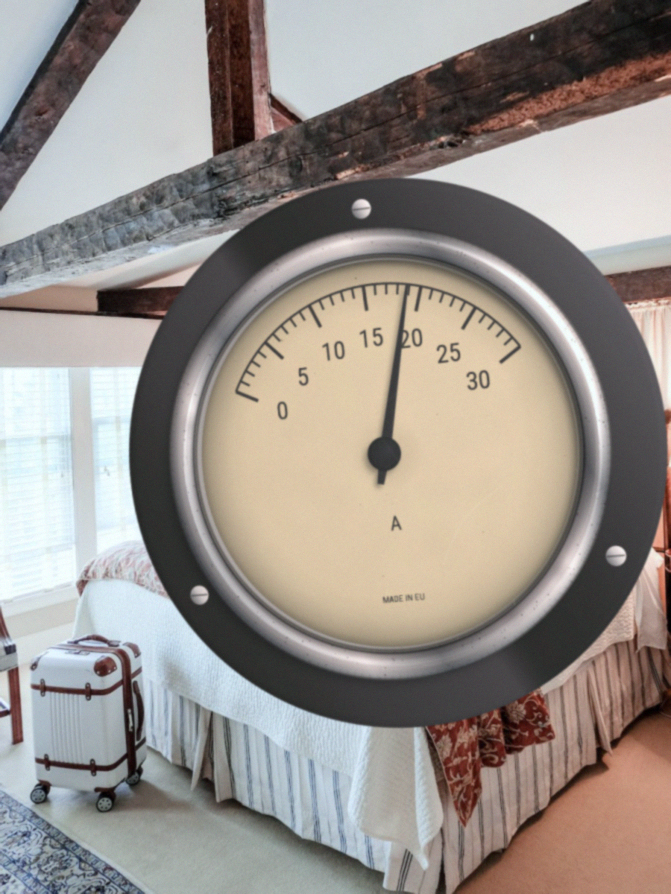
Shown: 19 A
